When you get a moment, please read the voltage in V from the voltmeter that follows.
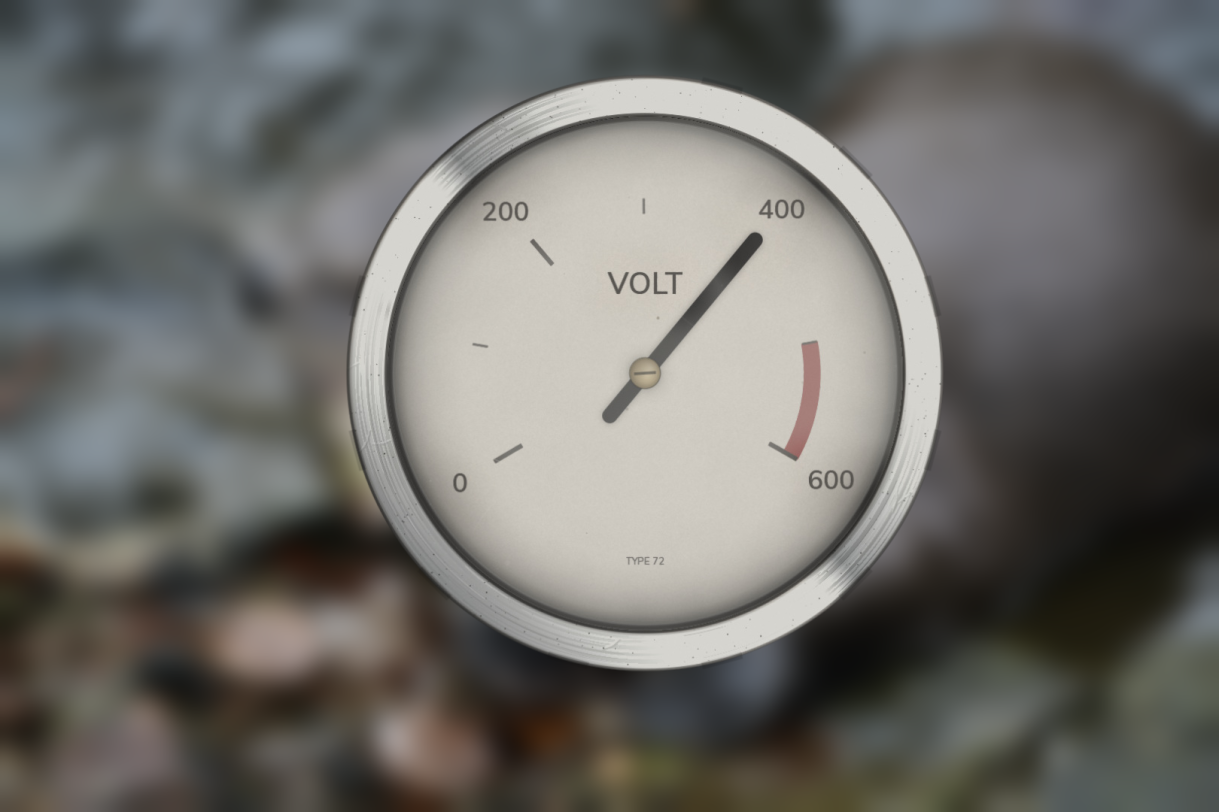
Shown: 400 V
